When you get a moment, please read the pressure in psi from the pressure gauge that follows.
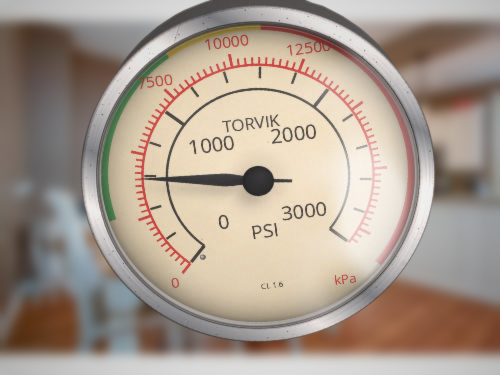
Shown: 600 psi
